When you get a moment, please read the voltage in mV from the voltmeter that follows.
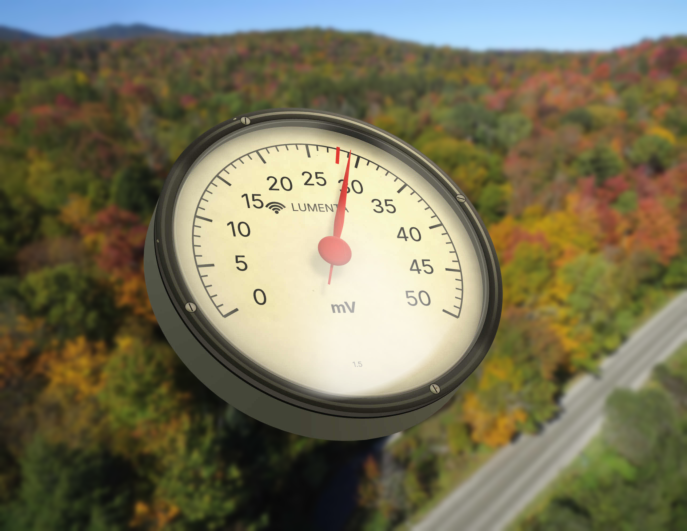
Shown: 29 mV
